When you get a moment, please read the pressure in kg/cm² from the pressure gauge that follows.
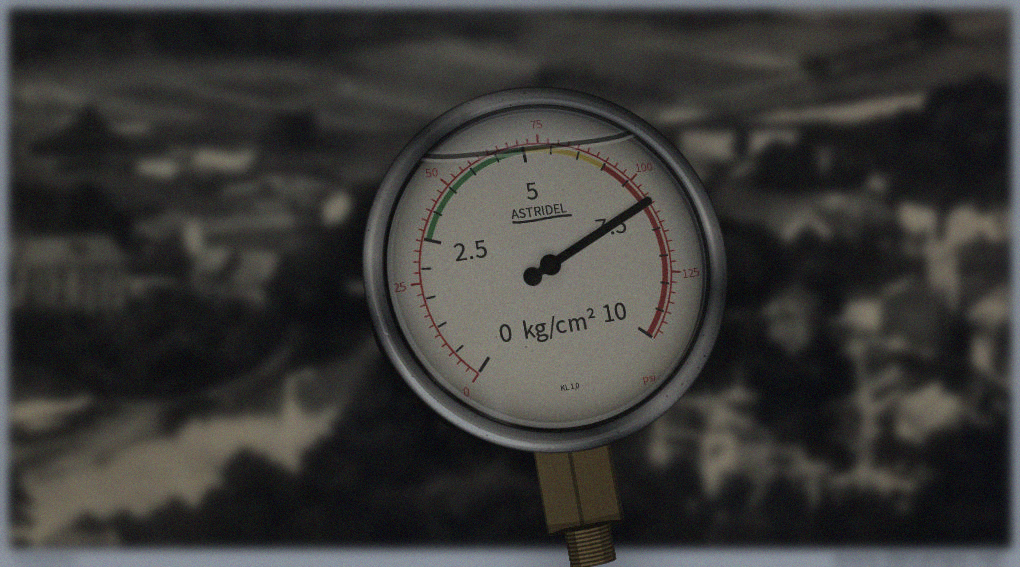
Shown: 7.5 kg/cm²
